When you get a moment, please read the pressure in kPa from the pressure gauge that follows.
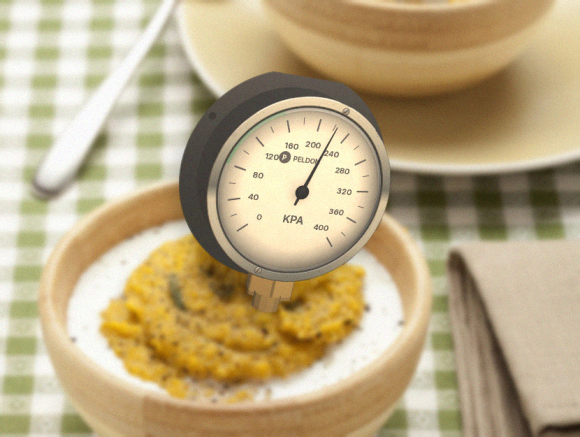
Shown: 220 kPa
